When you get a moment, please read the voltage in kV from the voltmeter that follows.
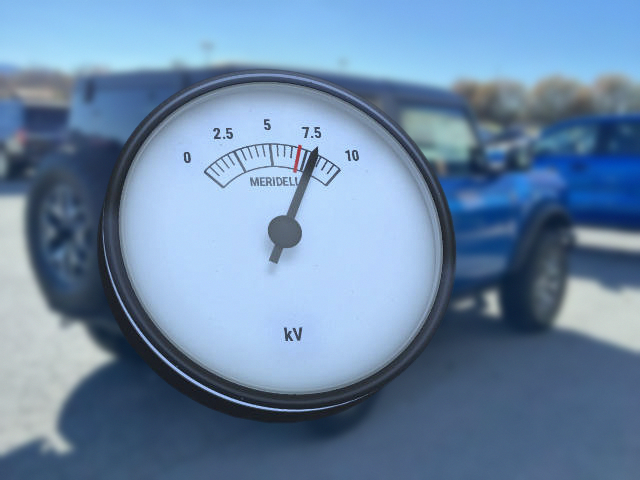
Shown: 8 kV
